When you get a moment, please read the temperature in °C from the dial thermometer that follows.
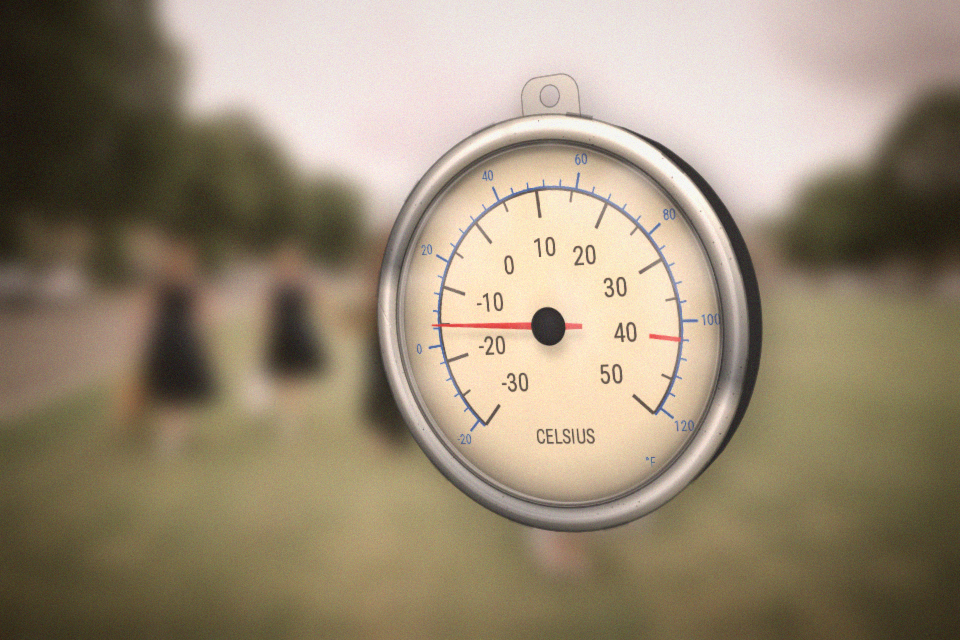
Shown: -15 °C
